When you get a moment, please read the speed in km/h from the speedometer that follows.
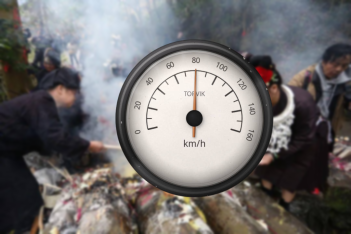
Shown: 80 km/h
